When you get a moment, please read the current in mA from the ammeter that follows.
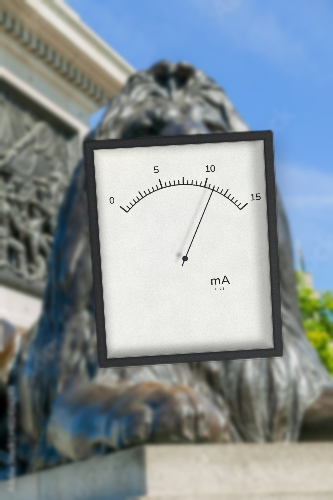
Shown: 11 mA
